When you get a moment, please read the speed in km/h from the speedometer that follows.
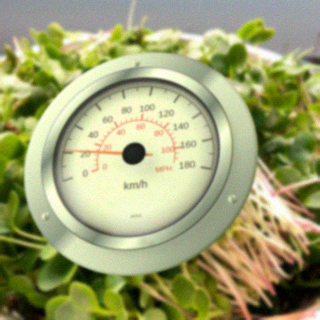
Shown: 20 km/h
